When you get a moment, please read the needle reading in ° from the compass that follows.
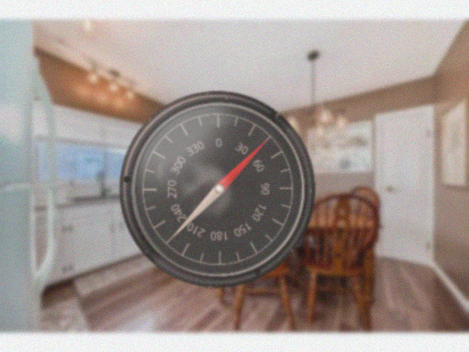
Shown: 45 °
